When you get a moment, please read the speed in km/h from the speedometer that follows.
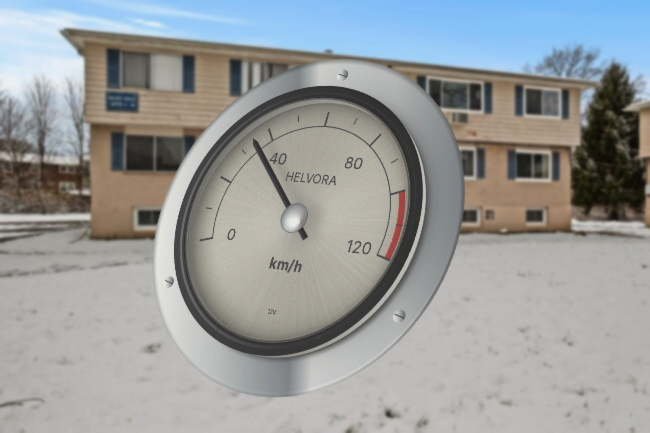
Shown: 35 km/h
